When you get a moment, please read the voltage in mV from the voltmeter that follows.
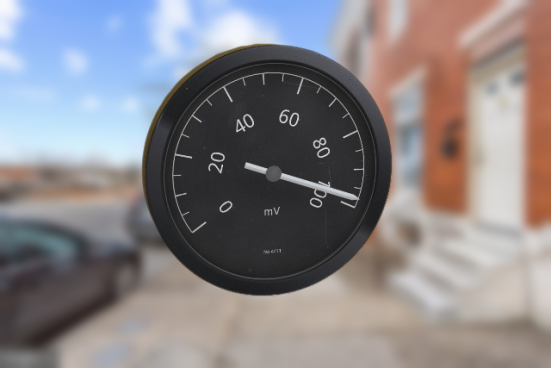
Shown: 97.5 mV
